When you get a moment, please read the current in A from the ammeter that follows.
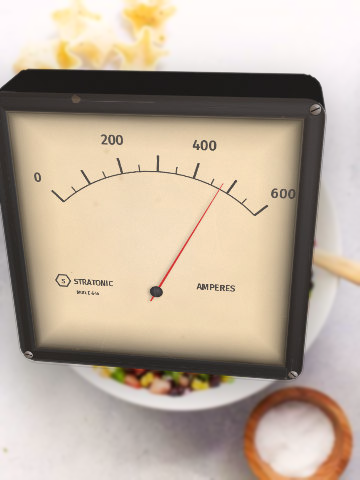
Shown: 475 A
